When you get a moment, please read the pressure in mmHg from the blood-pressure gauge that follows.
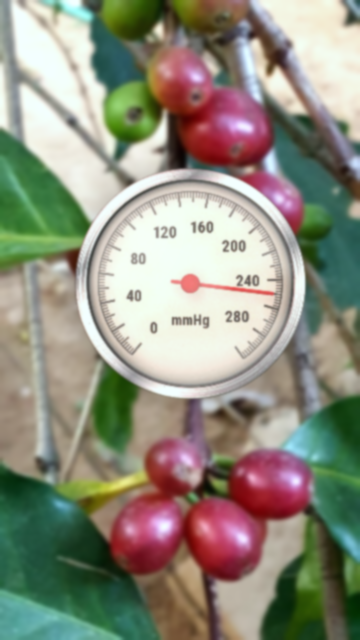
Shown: 250 mmHg
